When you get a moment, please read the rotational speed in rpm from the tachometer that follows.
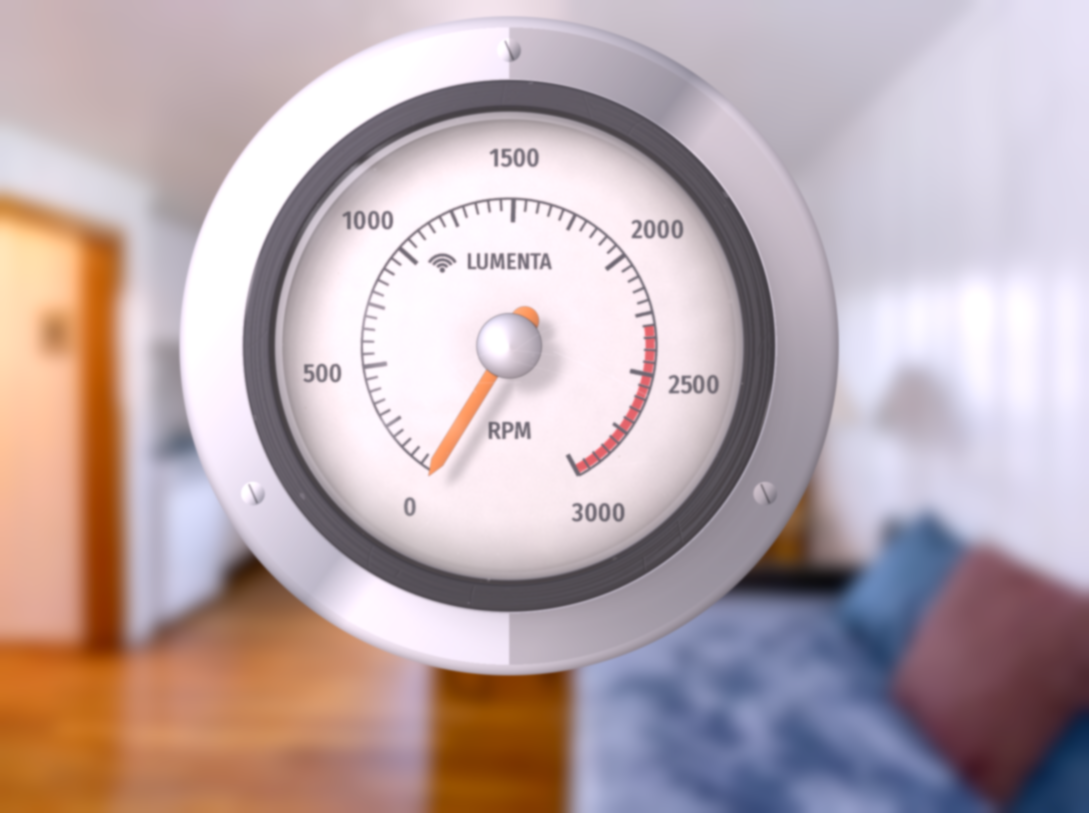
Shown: 0 rpm
